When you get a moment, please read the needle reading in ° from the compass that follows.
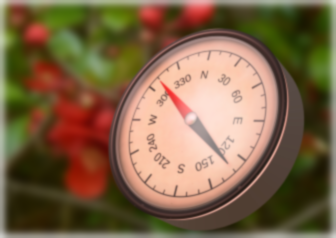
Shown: 310 °
